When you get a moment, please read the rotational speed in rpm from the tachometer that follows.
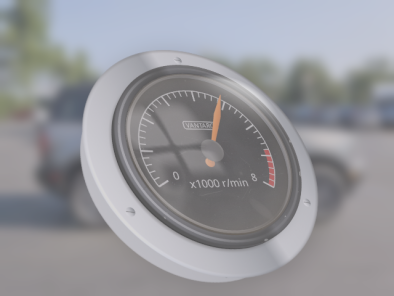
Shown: 4800 rpm
